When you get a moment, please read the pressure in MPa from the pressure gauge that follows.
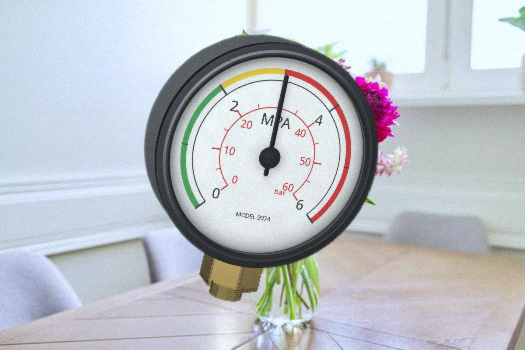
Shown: 3 MPa
